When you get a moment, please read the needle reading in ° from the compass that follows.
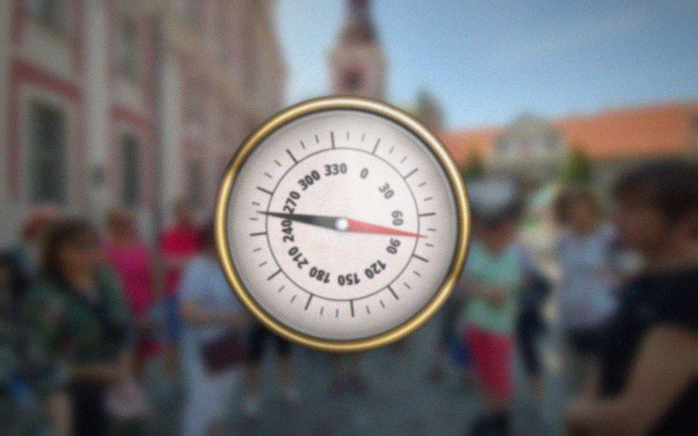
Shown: 75 °
